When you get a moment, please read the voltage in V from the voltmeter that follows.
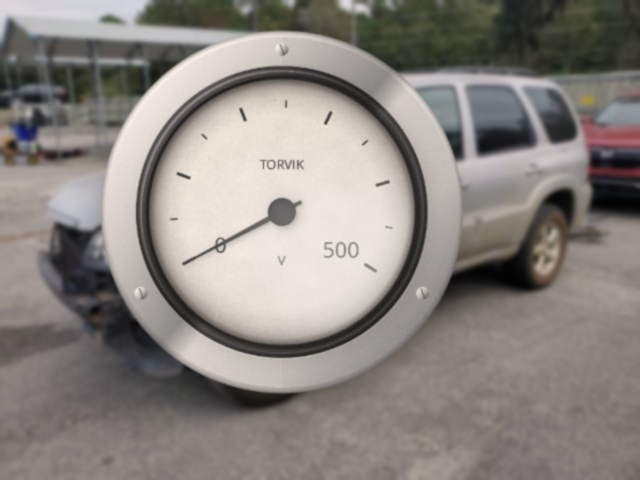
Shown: 0 V
